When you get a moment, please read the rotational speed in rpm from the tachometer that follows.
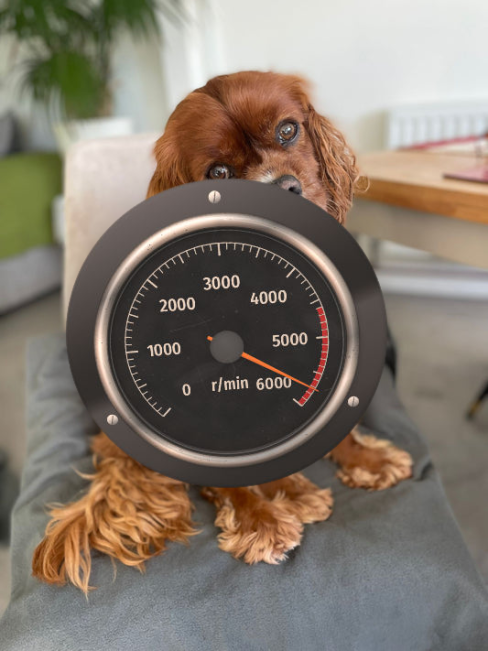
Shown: 5700 rpm
